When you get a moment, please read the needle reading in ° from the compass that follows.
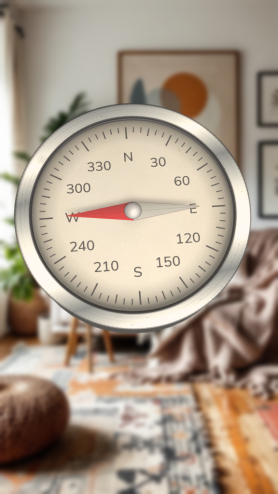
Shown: 270 °
